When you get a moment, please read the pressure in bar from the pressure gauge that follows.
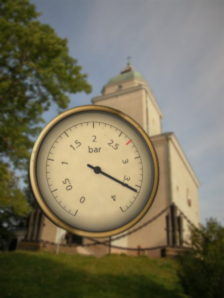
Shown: 3.6 bar
